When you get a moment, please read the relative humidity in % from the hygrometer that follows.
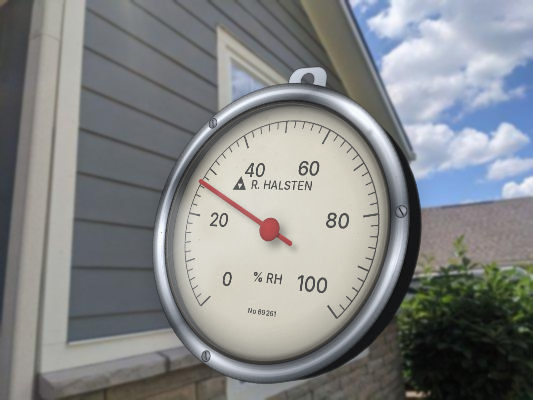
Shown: 27 %
